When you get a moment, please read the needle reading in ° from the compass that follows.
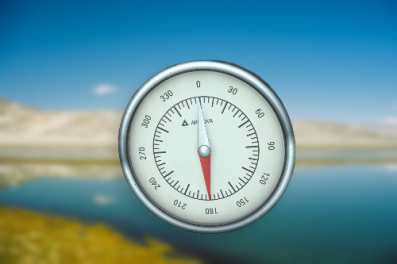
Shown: 180 °
